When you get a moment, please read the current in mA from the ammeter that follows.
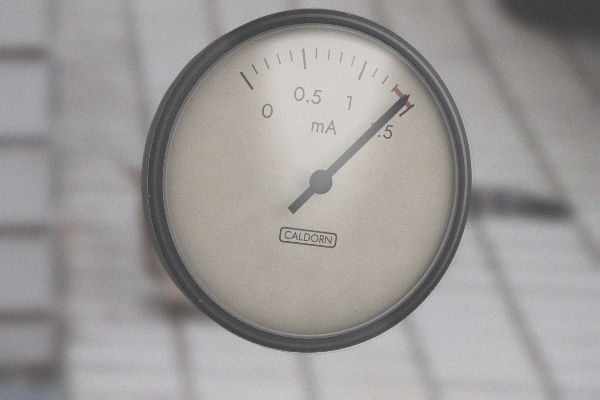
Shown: 1.4 mA
